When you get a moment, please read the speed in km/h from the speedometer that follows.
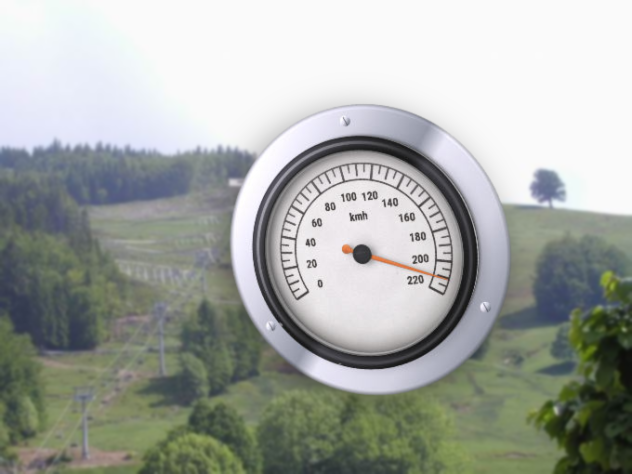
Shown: 210 km/h
